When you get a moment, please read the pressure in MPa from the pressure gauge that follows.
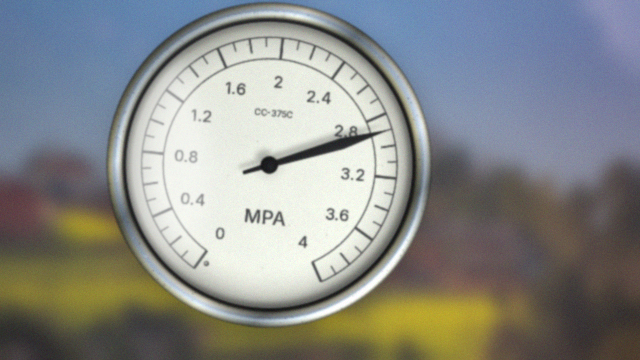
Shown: 2.9 MPa
